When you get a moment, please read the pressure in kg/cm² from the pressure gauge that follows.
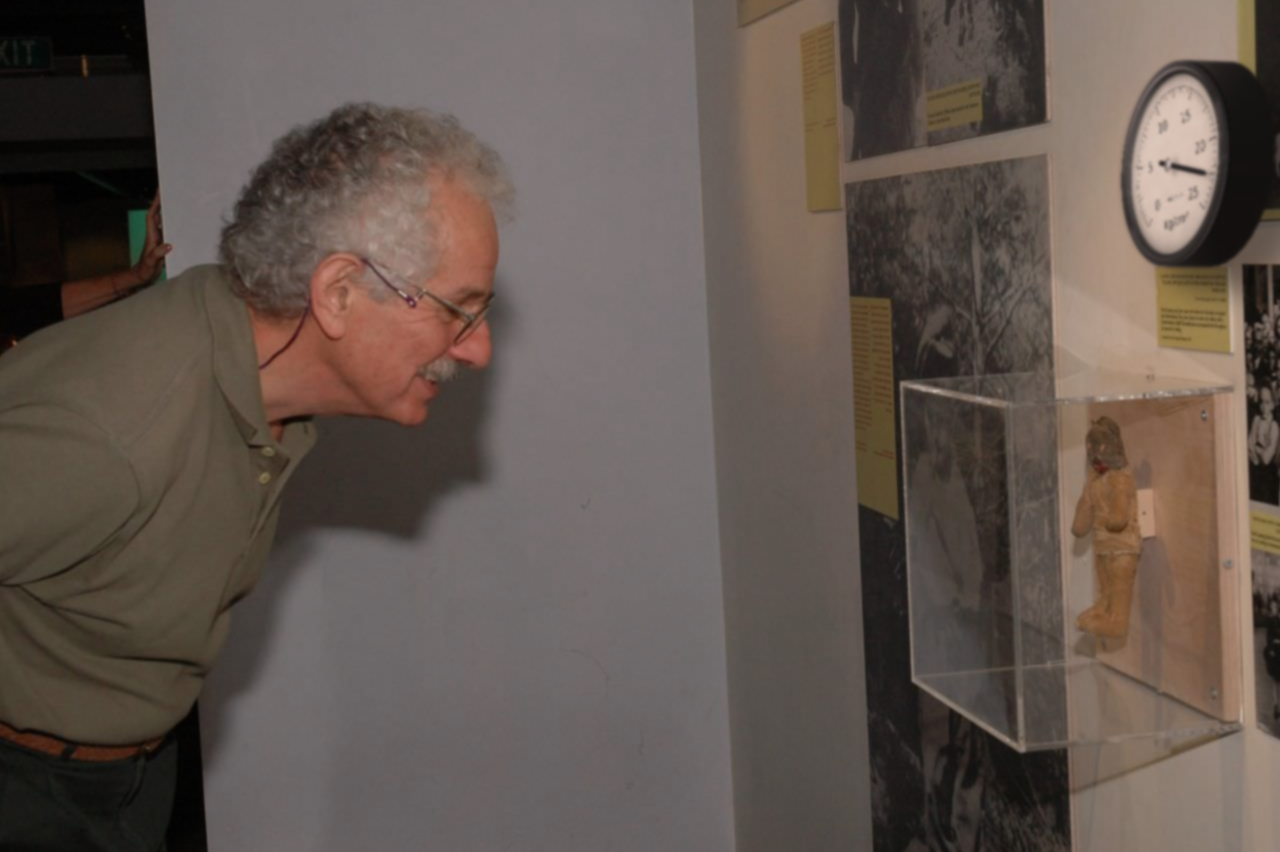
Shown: 22.5 kg/cm²
